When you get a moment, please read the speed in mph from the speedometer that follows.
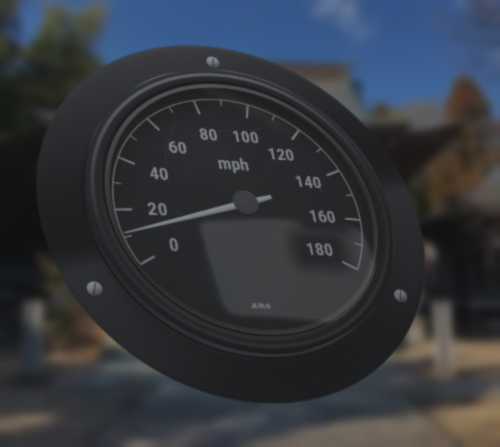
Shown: 10 mph
